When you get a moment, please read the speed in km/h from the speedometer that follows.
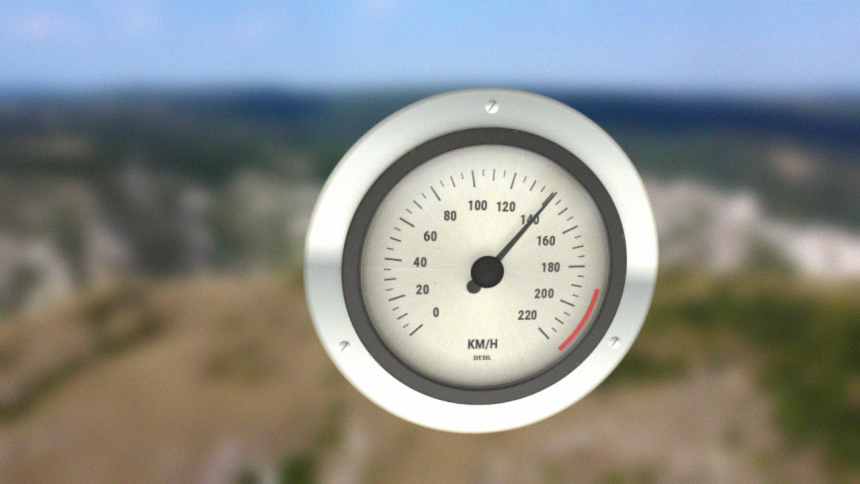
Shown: 140 km/h
